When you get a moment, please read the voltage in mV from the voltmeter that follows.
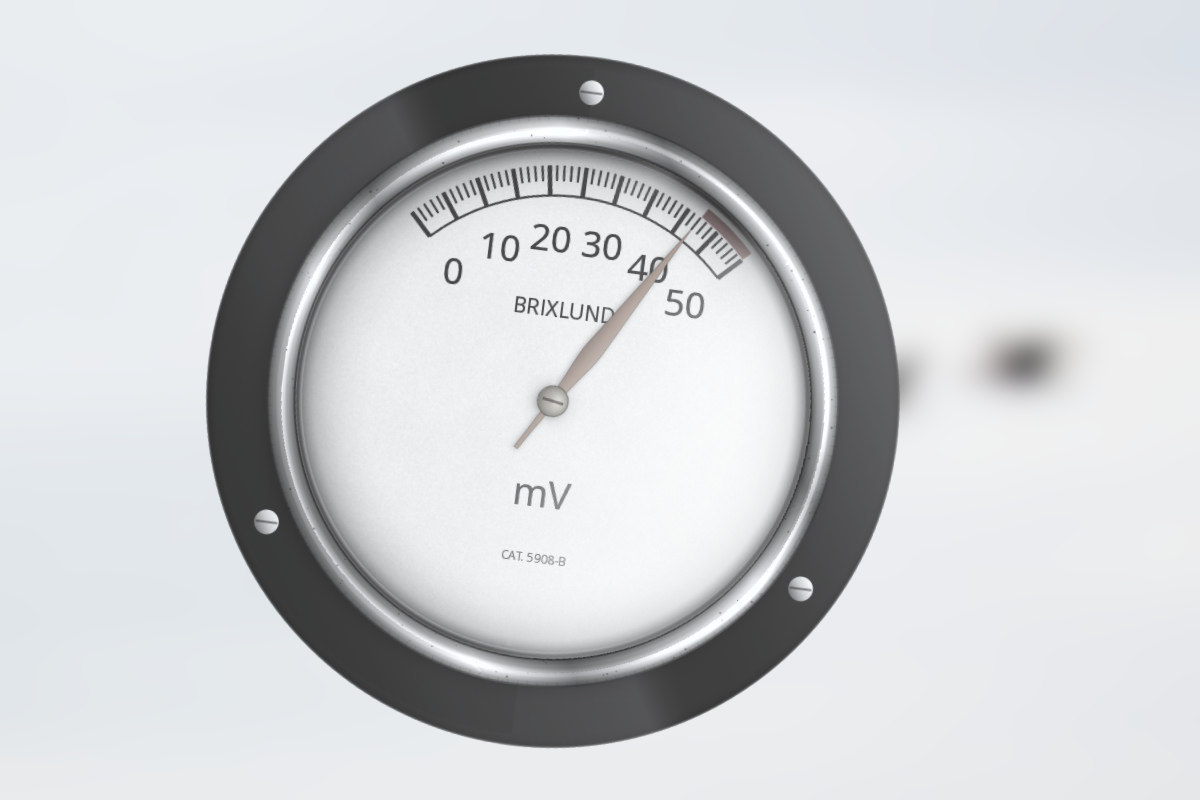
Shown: 42 mV
